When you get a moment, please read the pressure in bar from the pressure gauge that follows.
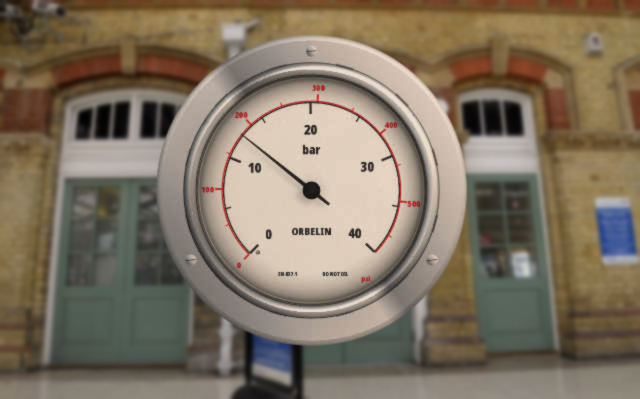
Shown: 12.5 bar
